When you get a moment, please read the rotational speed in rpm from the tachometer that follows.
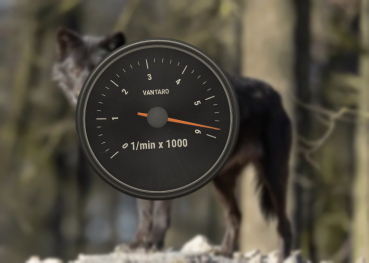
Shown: 5800 rpm
